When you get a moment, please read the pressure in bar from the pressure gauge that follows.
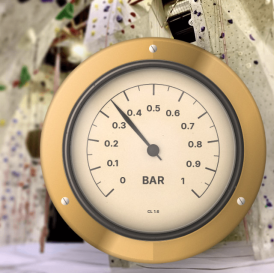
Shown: 0.35 bar
